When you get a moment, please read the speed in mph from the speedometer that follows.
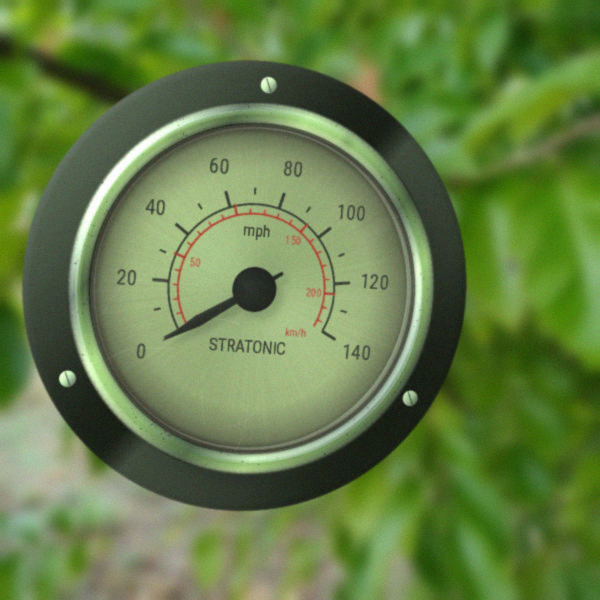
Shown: 0 mph
